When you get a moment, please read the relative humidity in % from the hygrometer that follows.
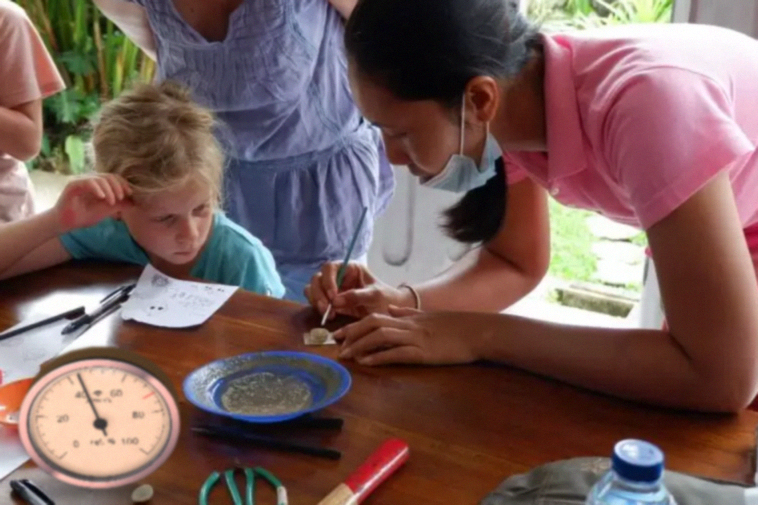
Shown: 44 %
